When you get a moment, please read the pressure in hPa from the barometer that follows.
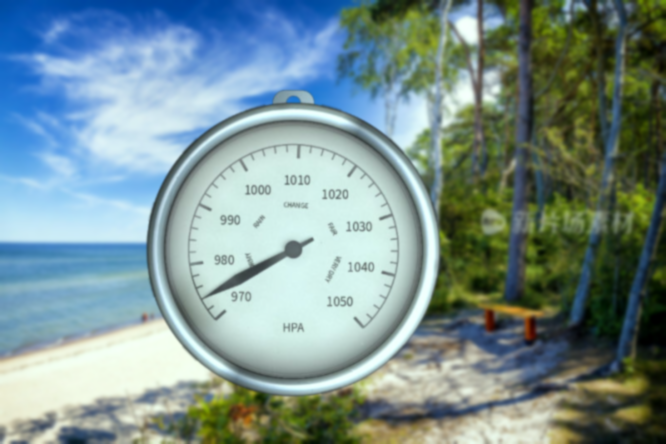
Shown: 974 hPa
